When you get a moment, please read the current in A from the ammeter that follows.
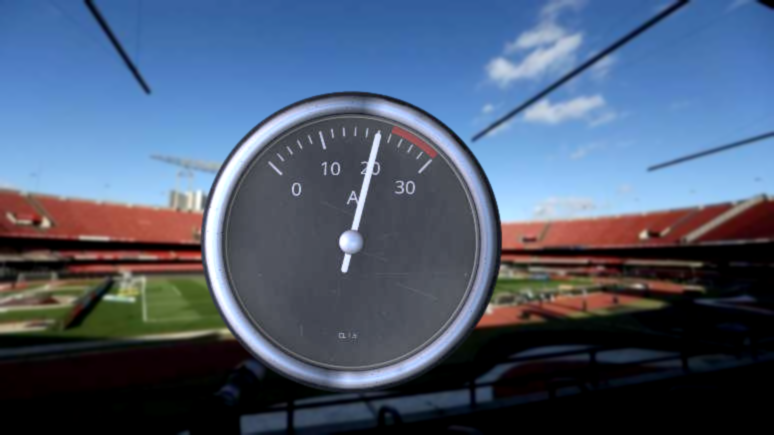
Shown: 20 A
